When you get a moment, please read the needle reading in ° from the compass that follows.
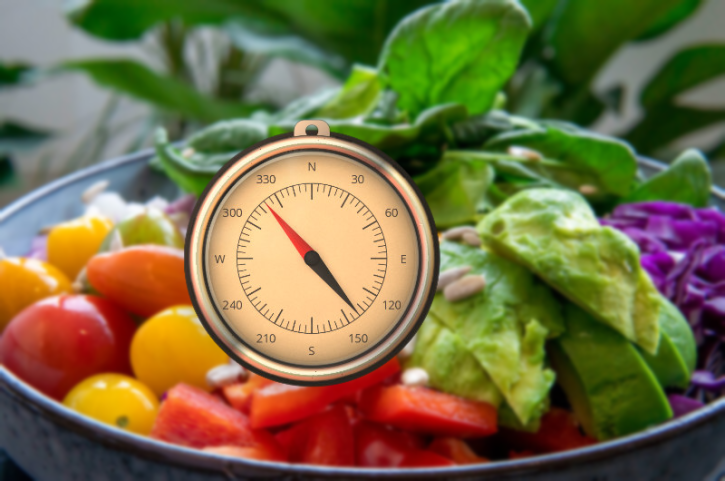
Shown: 320 °
